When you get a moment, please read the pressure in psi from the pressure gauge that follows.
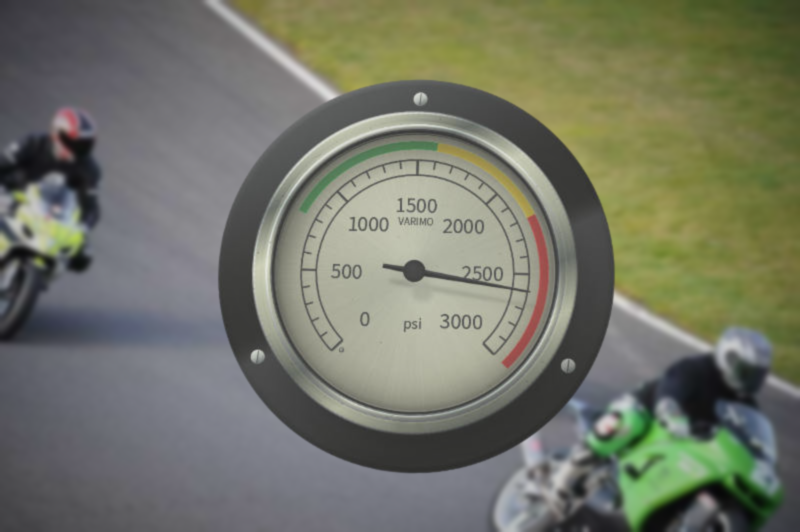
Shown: 2600 psi
